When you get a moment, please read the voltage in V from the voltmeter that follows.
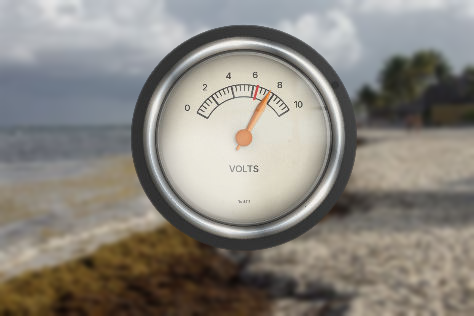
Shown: 7.6 V
